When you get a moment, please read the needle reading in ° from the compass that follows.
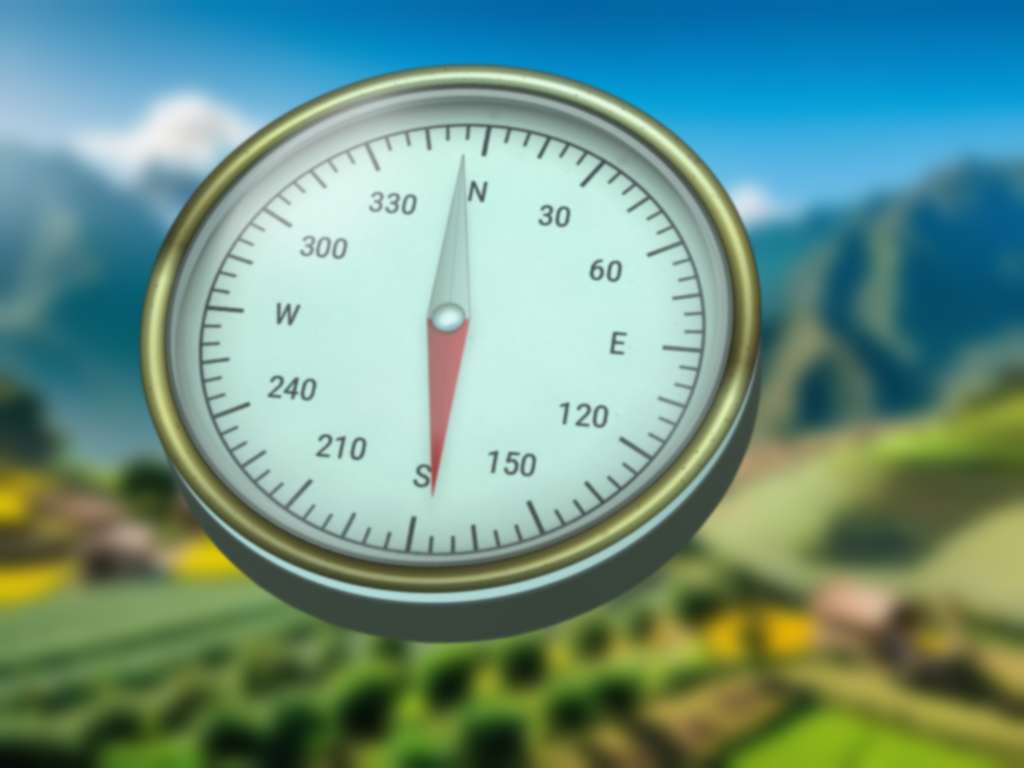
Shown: 175 °
